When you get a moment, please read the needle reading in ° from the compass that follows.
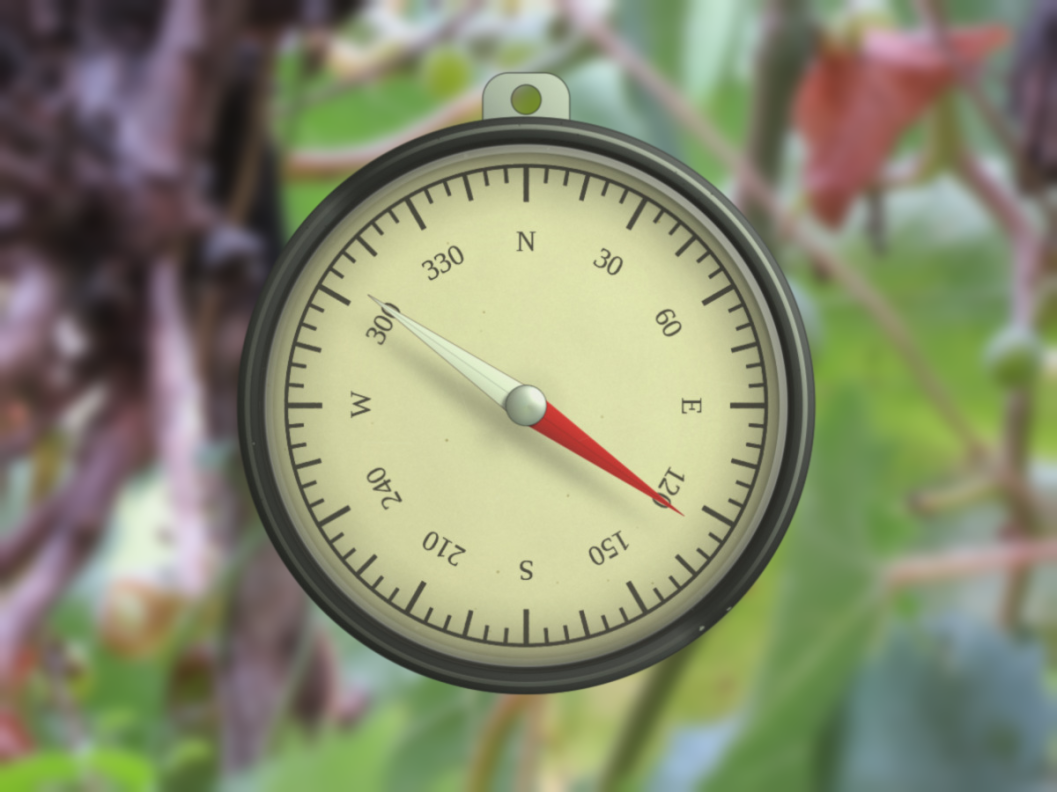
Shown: 125 °
